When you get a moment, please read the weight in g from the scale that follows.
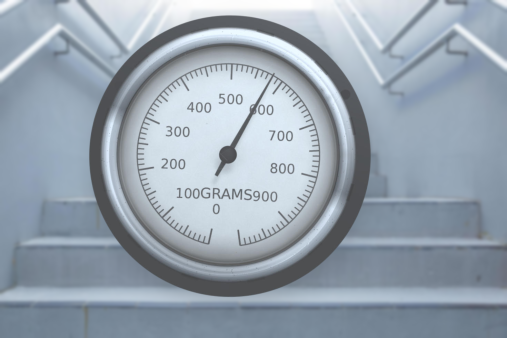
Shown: 580 g
